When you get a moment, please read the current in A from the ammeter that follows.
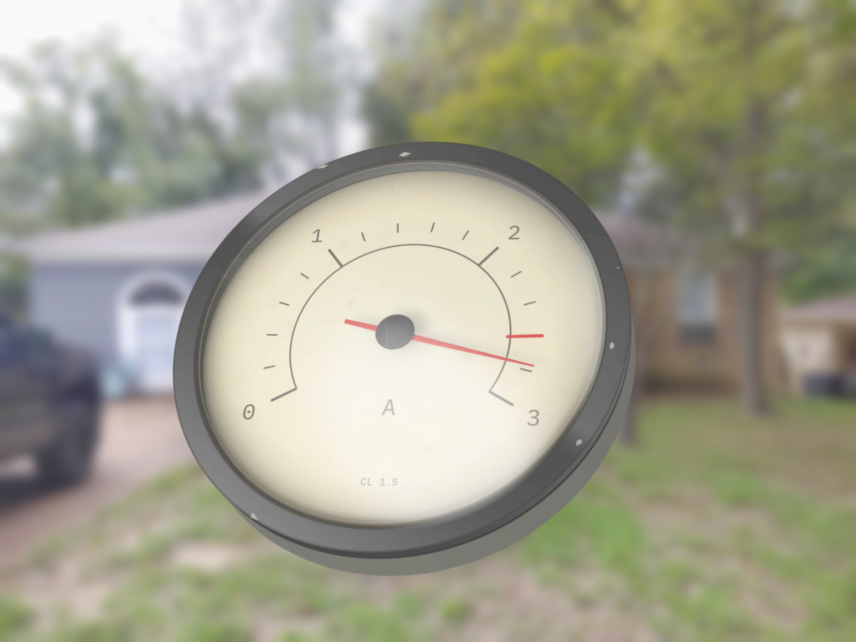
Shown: 2.8 A
